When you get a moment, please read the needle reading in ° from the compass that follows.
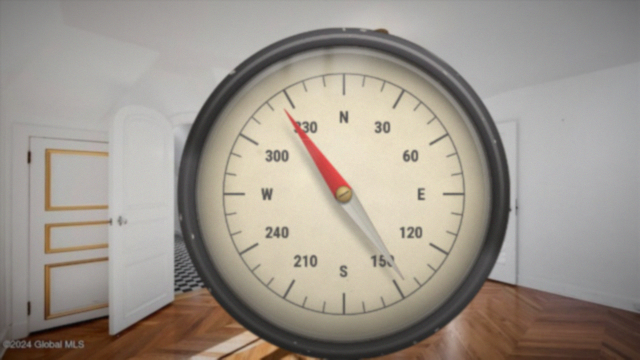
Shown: 325 °
